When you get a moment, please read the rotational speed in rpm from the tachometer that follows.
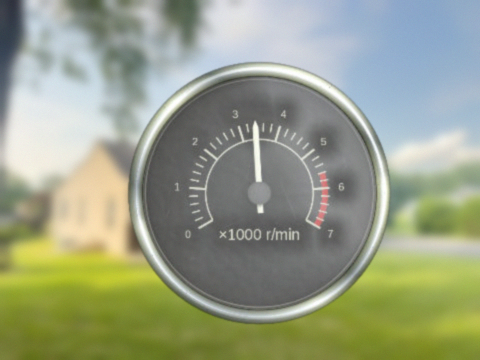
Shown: 3400 rpm
